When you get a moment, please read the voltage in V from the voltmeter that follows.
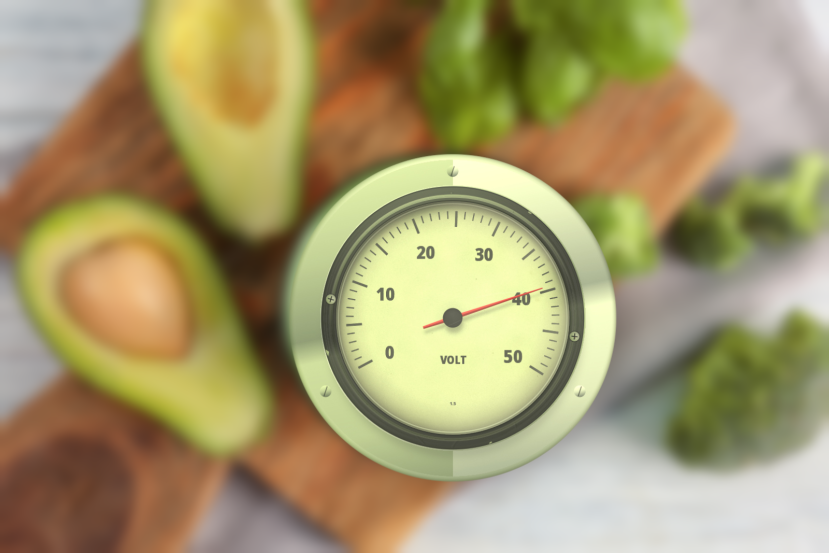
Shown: 39.5 V
